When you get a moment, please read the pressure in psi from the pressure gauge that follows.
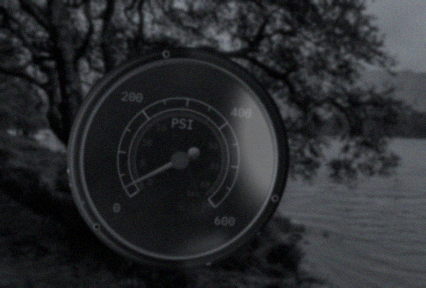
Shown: 25 psi
